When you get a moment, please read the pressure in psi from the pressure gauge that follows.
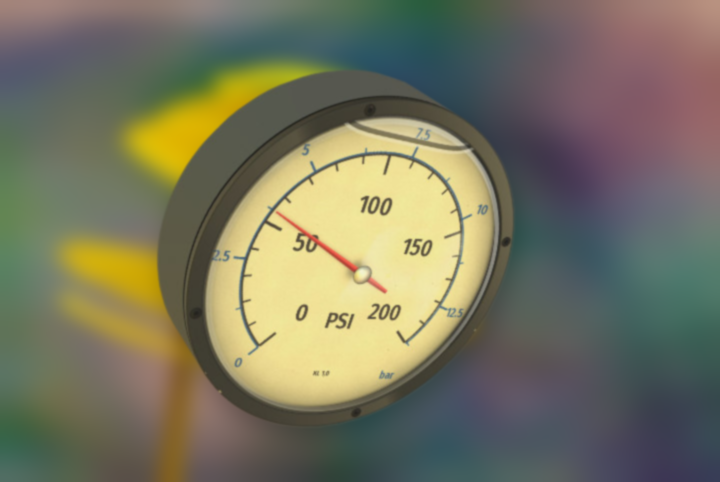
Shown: 55 psi
